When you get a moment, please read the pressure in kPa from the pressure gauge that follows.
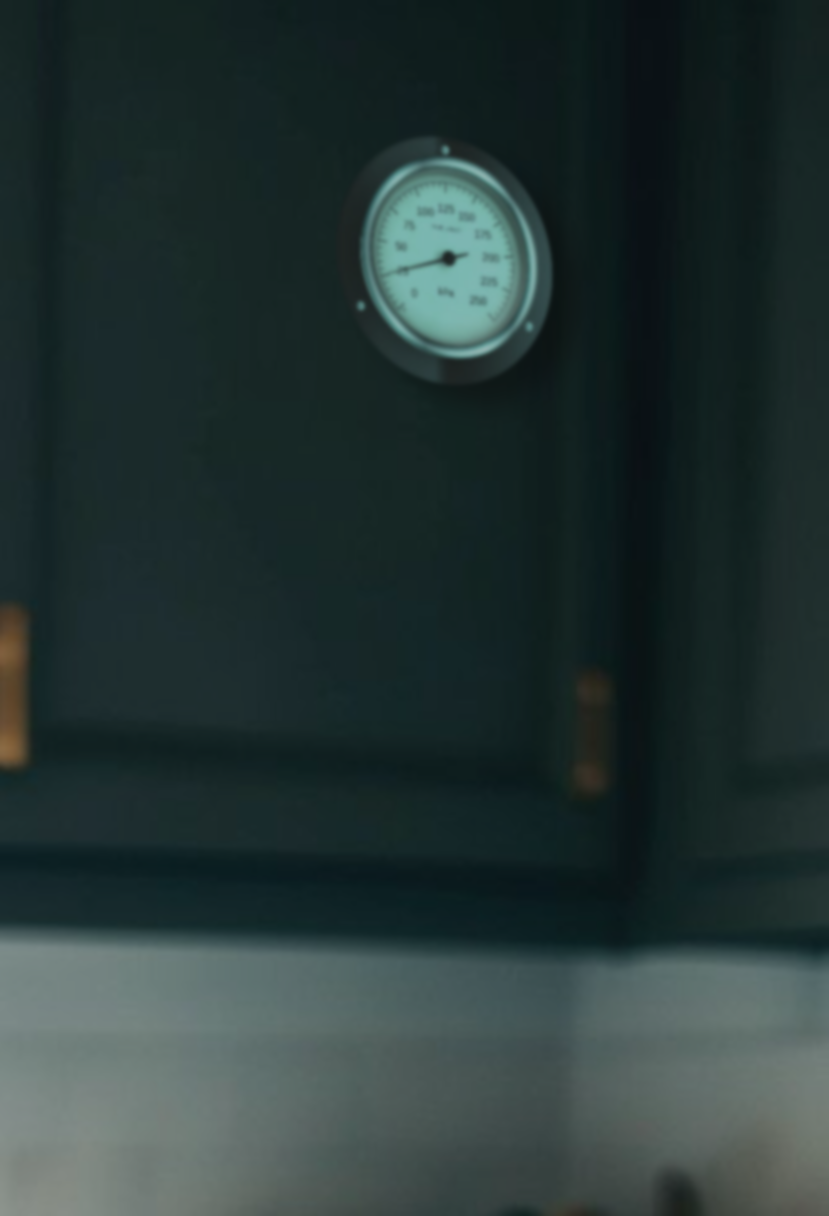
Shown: 25 kPa
